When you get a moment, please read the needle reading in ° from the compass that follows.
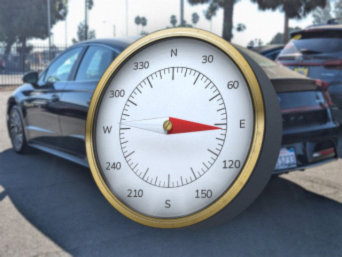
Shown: 95 °
